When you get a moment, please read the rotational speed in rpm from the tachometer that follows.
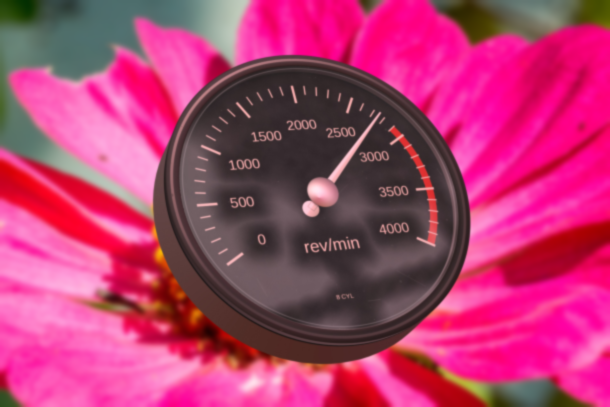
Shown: 2750 rpm
